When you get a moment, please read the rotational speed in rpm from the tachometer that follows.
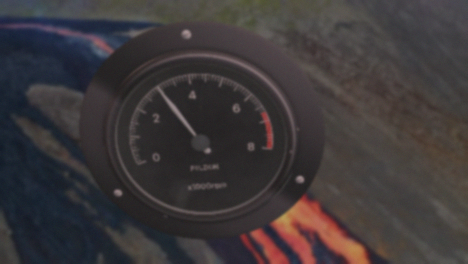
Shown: 3000 rpm
